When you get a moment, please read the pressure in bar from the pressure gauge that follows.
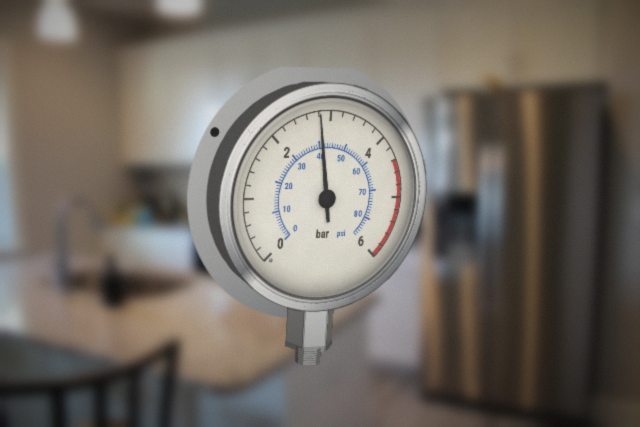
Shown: 2.8 bar
